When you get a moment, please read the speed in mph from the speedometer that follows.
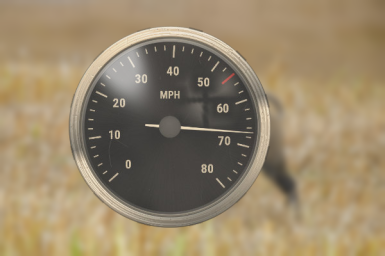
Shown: 67 mph
